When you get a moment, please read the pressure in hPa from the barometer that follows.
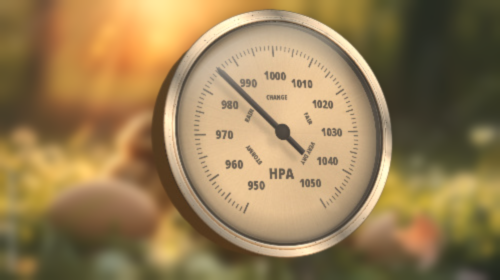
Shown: 985 hPa
